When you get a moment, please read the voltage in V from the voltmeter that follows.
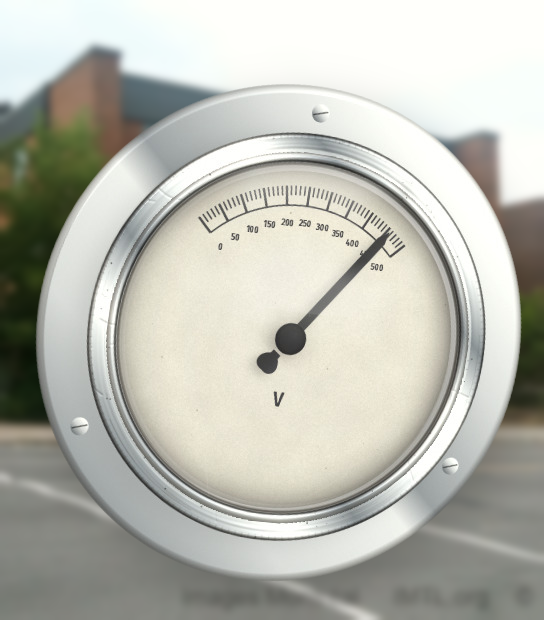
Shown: 450 V
